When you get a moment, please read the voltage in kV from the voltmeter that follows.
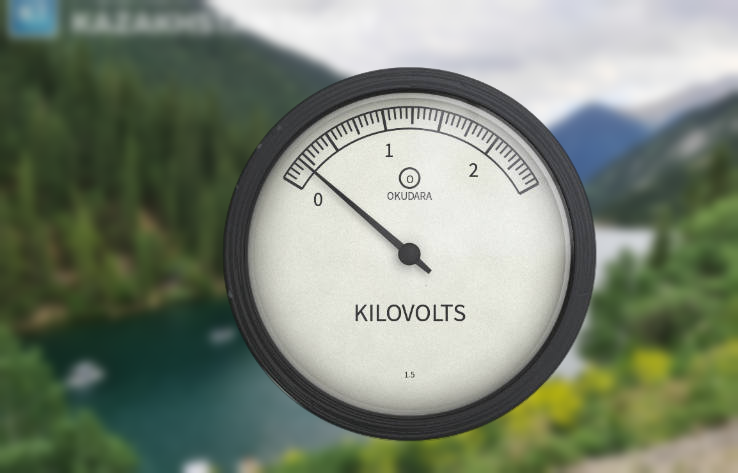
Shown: 0.2 kV
